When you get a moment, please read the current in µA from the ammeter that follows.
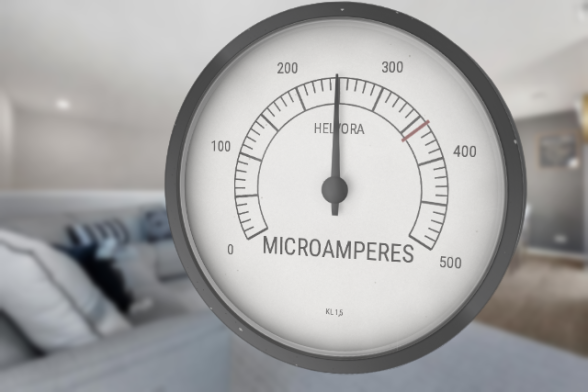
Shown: 250 µA
